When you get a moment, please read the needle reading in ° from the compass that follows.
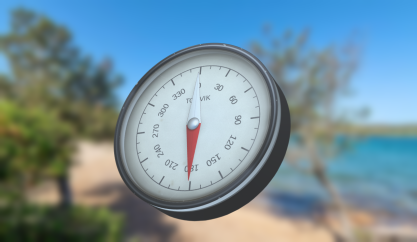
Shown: 180 °
